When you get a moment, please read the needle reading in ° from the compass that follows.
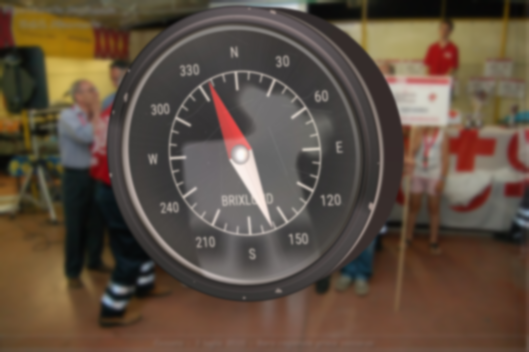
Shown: 340 °
